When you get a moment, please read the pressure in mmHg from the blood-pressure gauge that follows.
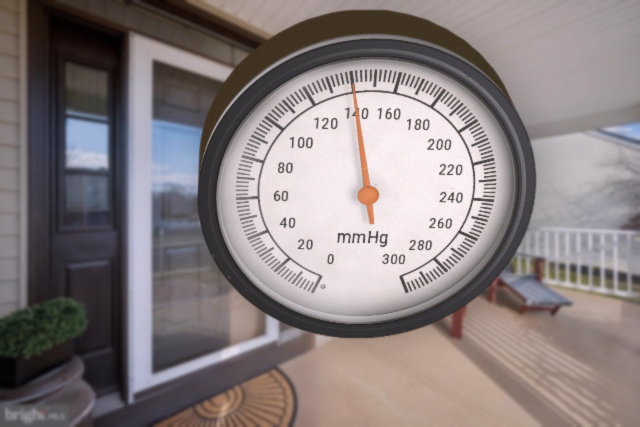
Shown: 140 mmHg
